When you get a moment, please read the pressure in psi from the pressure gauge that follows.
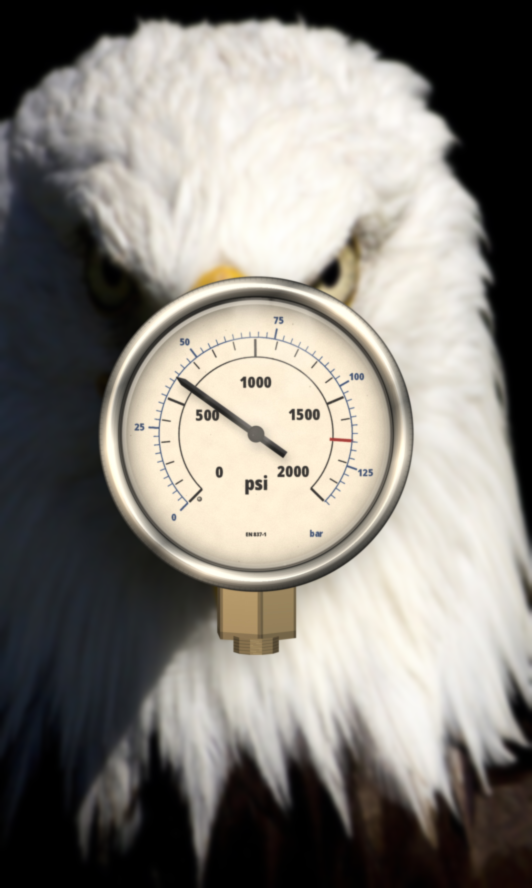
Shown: 600 psi
